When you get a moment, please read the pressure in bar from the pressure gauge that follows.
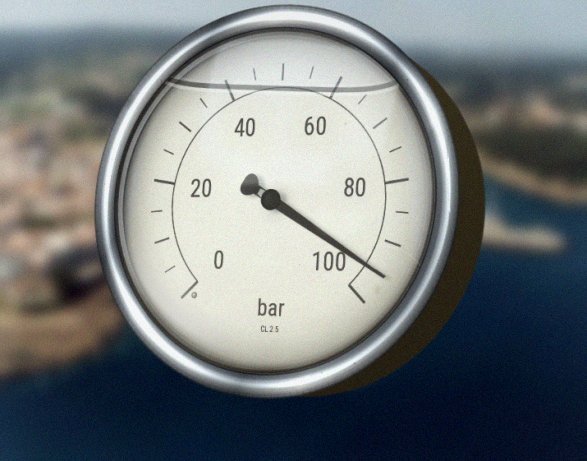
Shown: 95 bar
